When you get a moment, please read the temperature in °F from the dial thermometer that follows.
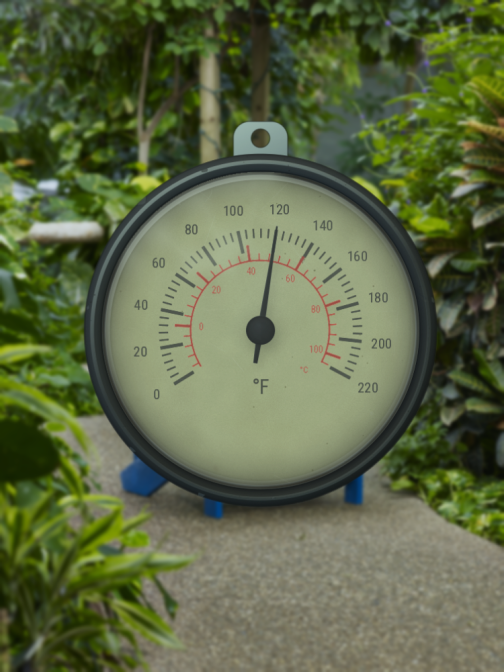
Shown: 120 °F
